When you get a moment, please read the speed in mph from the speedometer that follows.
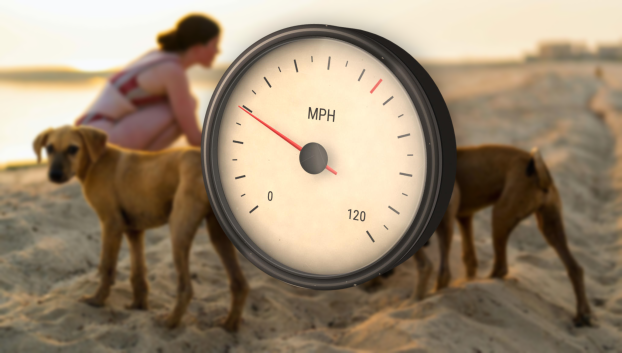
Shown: 30 mph
